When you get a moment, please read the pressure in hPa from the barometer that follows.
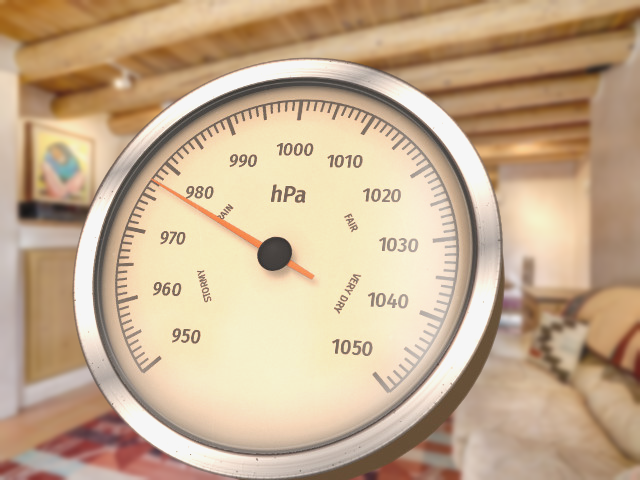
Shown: 977 hPa
